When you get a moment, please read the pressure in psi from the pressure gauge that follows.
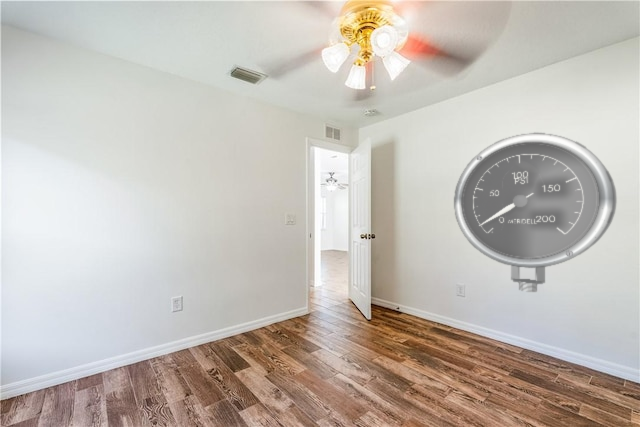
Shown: 10 psi
